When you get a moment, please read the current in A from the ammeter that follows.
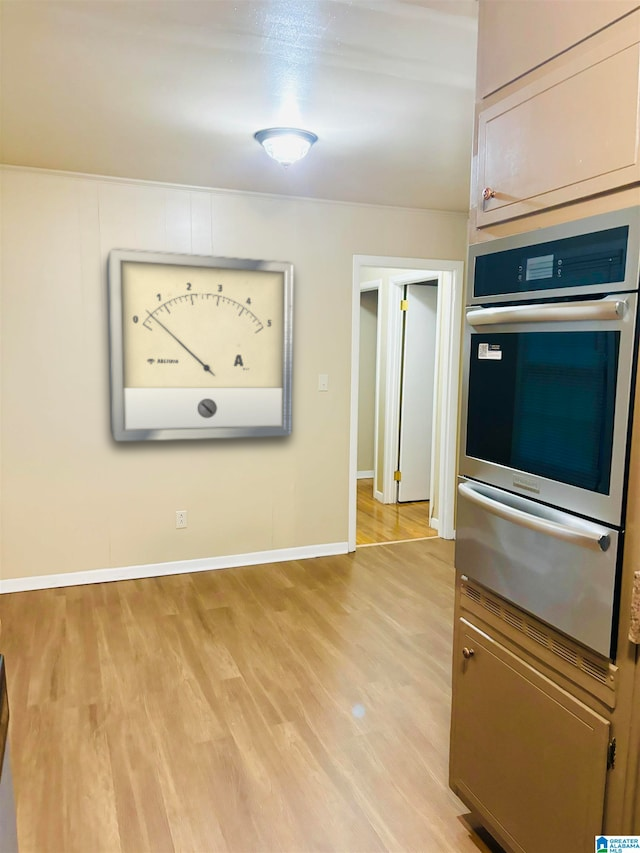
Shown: 0.4 A
